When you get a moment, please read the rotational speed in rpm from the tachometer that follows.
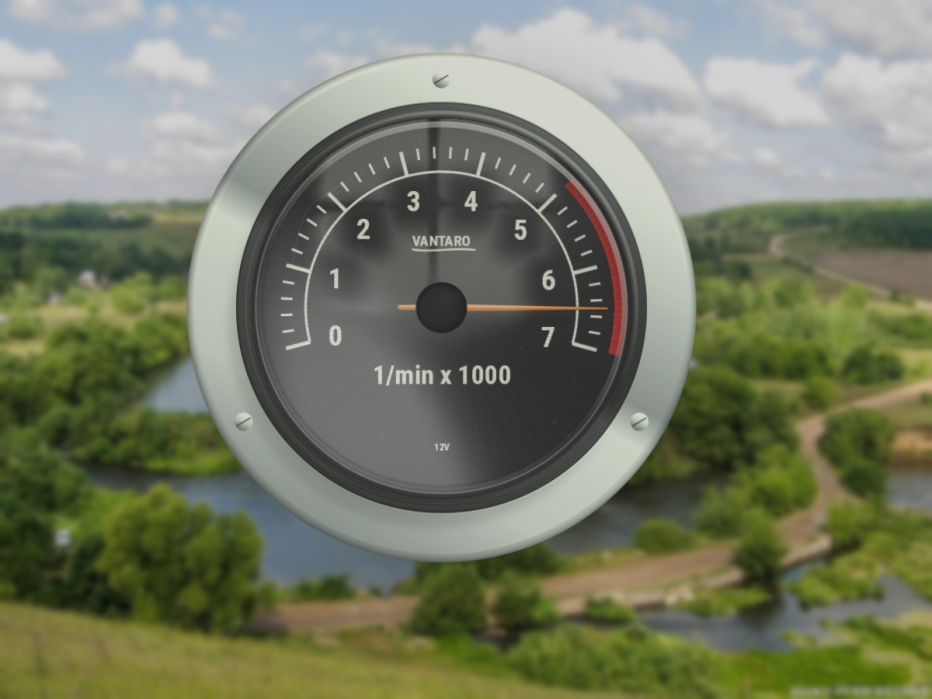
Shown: 6500 rpm
